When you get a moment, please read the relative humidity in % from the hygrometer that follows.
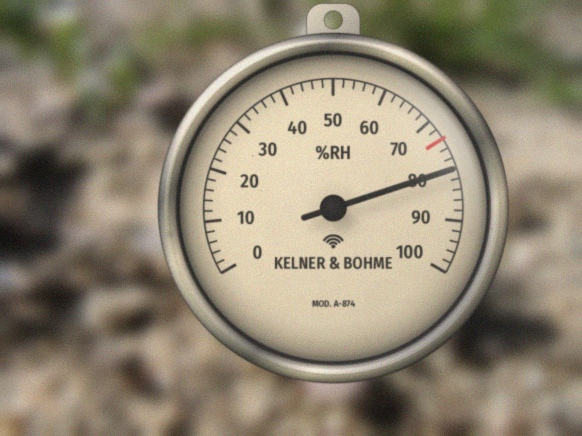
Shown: 80 %
